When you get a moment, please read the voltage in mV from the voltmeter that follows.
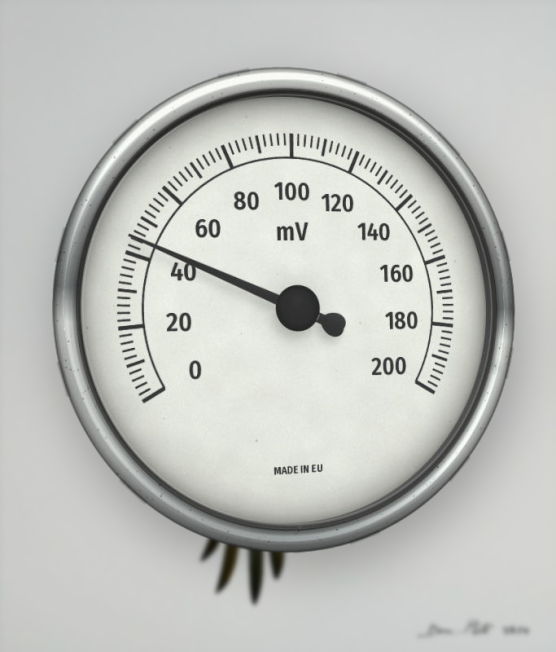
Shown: 44 mV
